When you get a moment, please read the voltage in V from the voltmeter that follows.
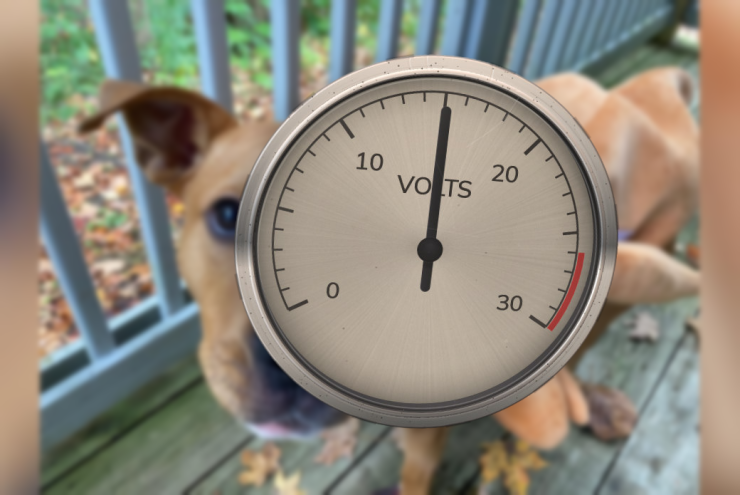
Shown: 15 V
